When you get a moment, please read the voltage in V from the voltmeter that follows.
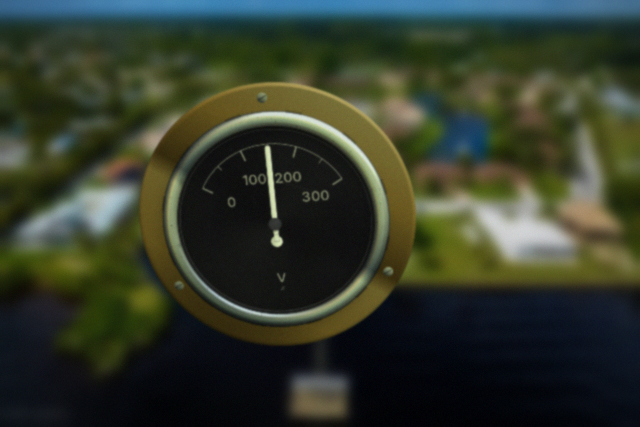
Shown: 150 V
